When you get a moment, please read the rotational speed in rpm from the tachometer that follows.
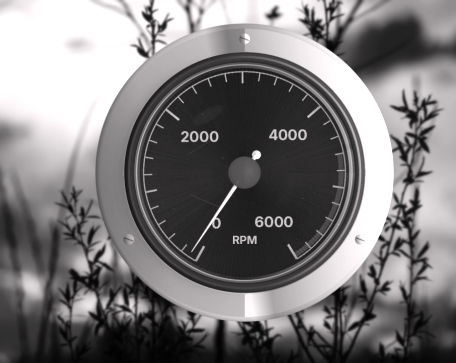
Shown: 100 rpm
